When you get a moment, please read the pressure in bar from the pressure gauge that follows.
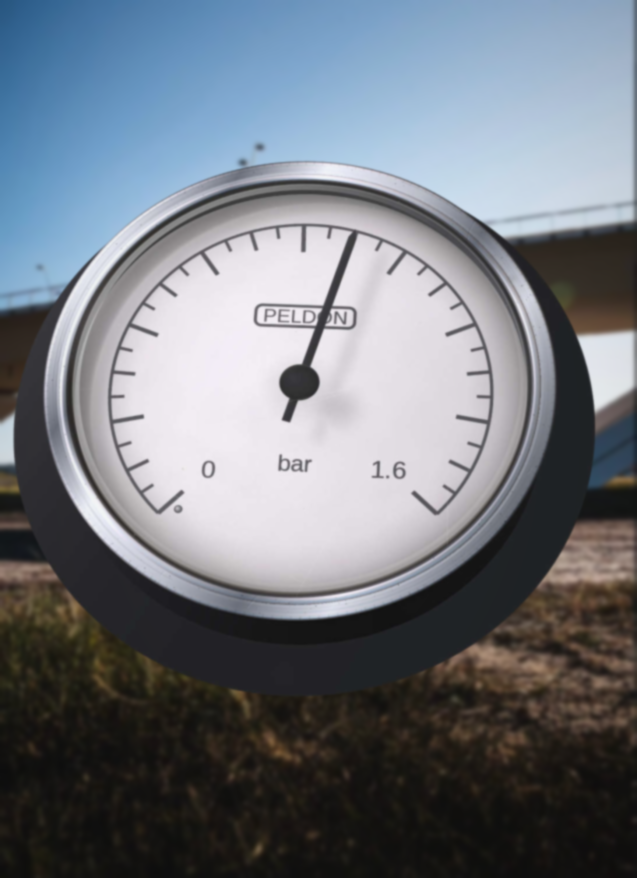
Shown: 0.9 bar
